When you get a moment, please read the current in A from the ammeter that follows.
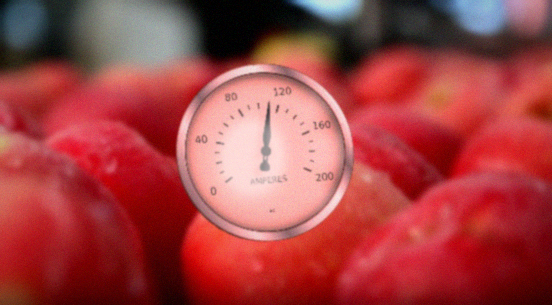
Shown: 110 A
